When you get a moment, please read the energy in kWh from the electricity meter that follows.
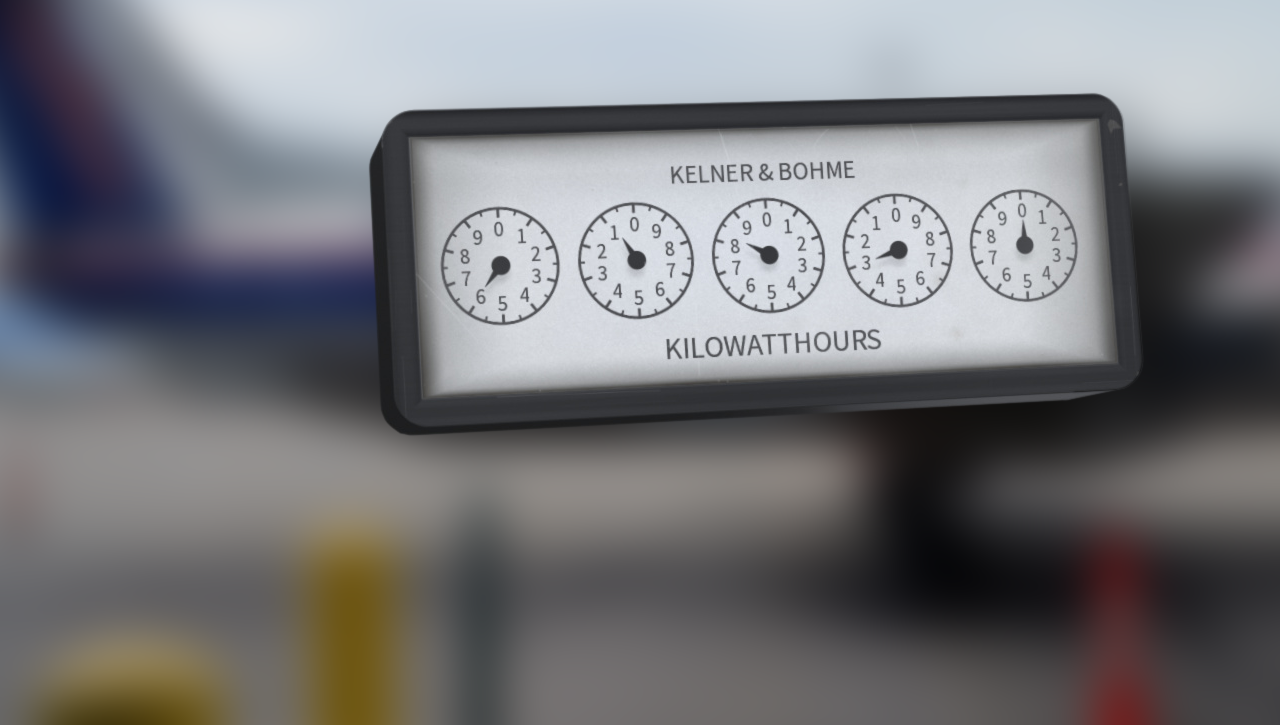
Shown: 60830 kWh
